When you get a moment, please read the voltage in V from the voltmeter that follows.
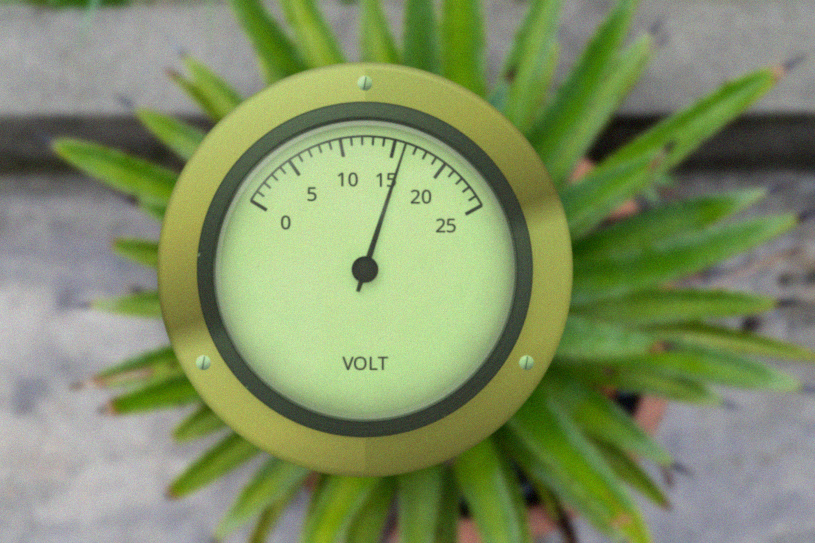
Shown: 16 V
